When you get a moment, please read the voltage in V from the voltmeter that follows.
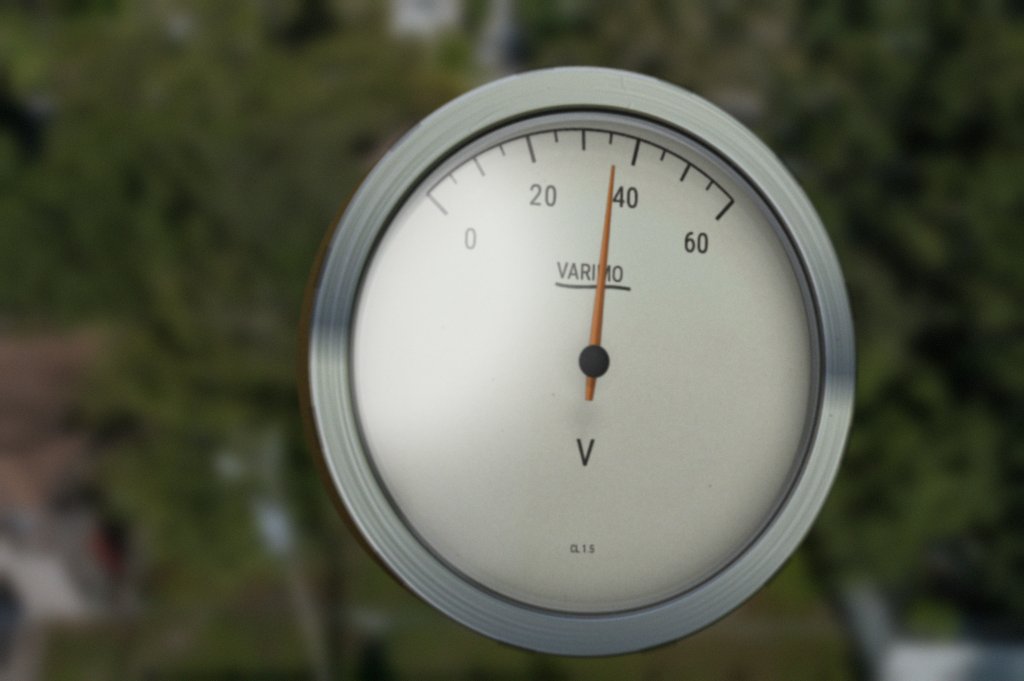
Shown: 35 V
